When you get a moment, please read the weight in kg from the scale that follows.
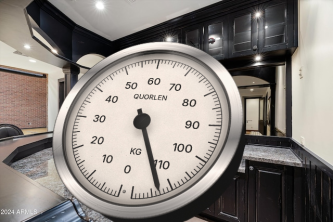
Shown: 113 kg
